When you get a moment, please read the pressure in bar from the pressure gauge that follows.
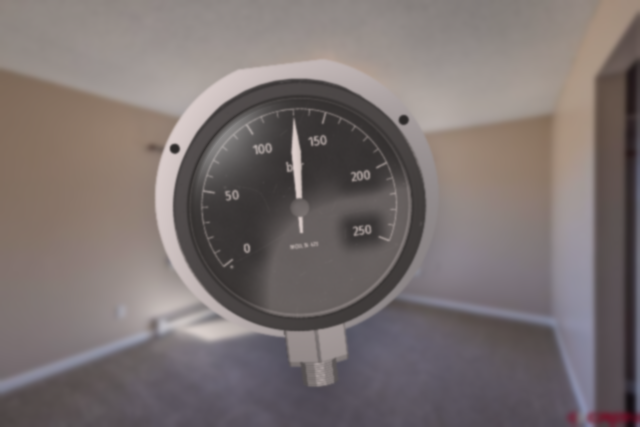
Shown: 130 bar
